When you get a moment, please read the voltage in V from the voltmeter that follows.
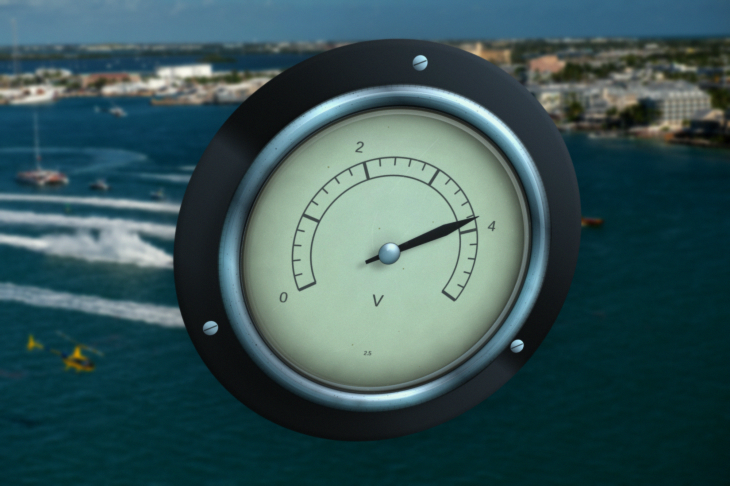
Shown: 3.8 V
